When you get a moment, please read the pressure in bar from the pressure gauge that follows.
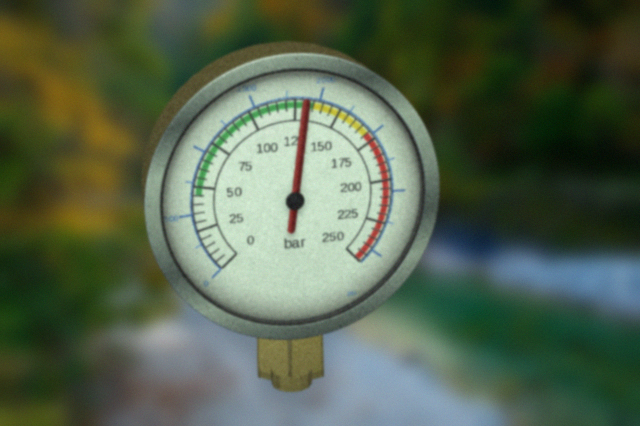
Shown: 130 bar
